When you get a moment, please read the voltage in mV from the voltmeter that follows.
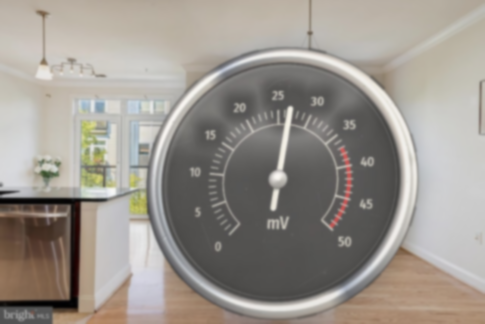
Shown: 27 mV
